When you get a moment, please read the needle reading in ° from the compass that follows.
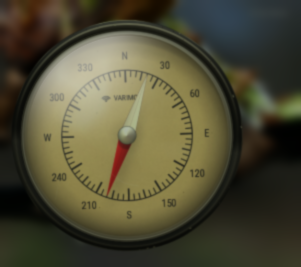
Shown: 200 °
